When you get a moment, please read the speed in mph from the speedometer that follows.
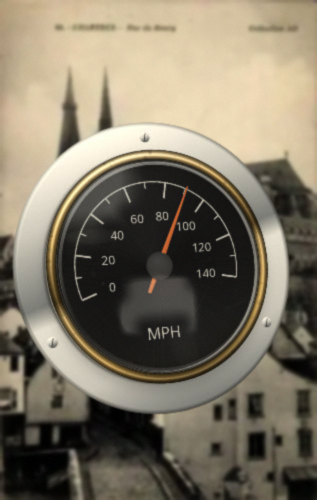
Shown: 90 mph
